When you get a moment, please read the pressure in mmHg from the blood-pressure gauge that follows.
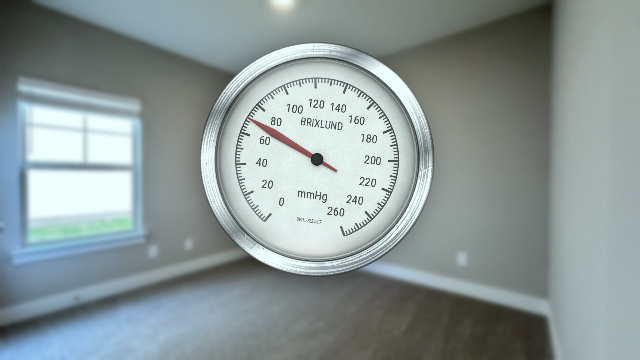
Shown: 70 mmHg
